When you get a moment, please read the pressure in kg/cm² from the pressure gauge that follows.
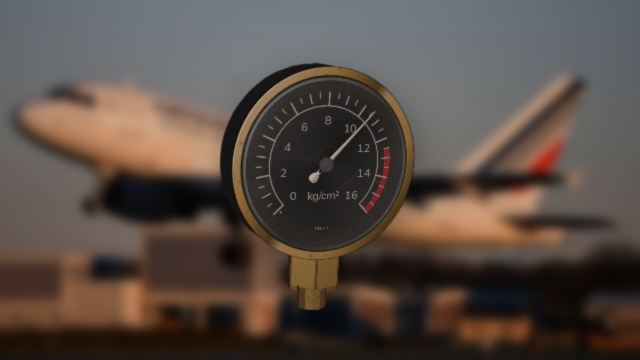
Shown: 10.5 kg/cm²
